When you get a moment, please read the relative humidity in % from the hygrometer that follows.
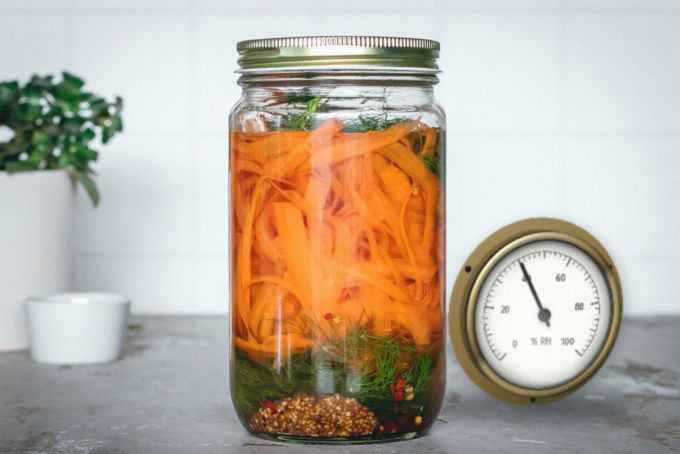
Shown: 40 %
